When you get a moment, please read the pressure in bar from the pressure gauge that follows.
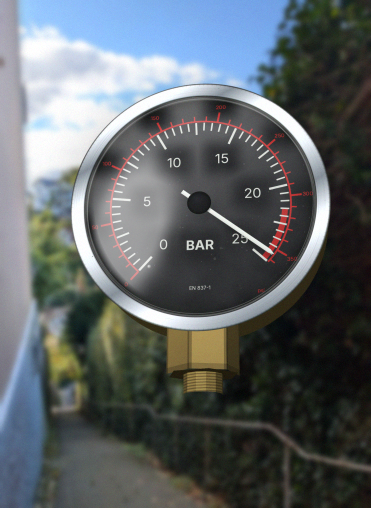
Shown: 24.5 bar
